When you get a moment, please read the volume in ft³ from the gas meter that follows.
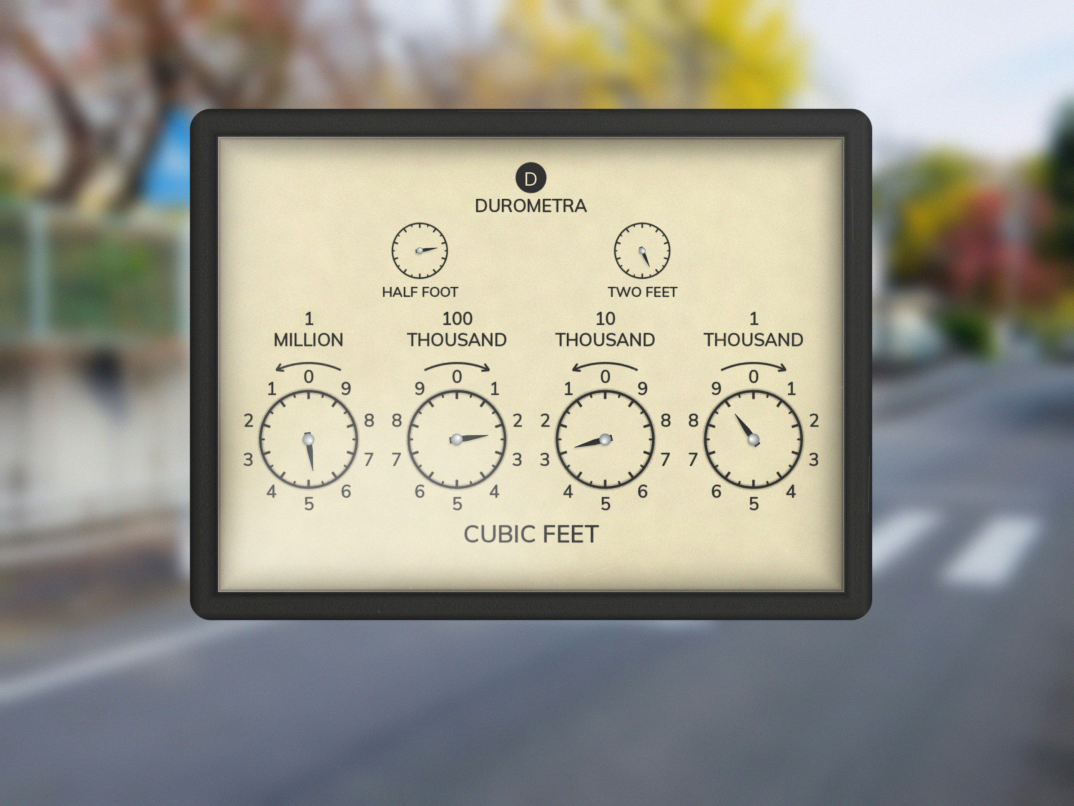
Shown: 522900 ft³
